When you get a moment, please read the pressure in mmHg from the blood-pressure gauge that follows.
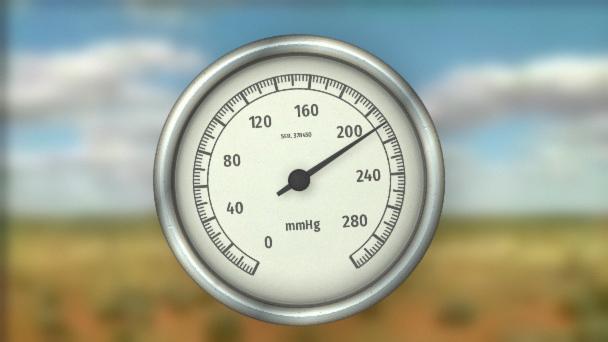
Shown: 210 mmHg
